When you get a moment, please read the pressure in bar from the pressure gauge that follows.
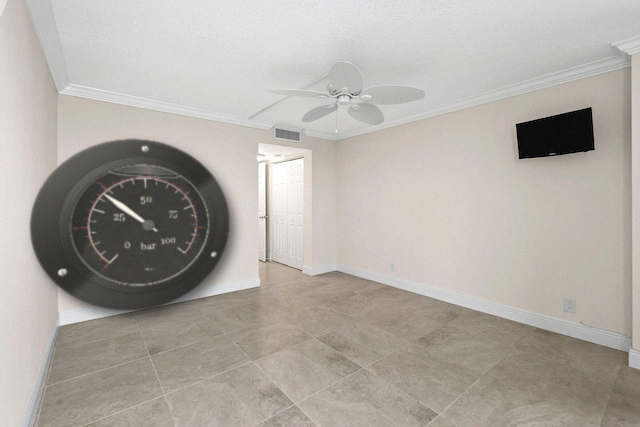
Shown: 32.5 bar
